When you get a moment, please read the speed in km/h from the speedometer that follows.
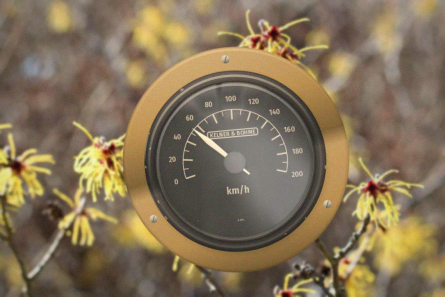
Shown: 55 km/h
